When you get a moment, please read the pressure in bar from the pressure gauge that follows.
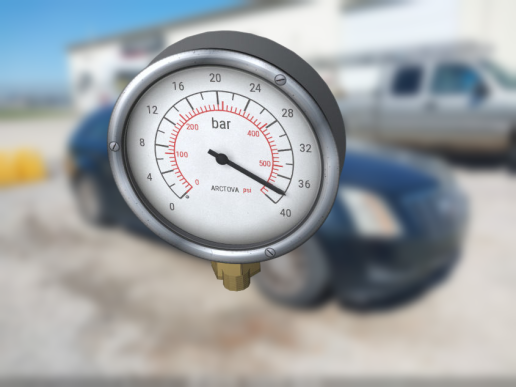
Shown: 38 bar
